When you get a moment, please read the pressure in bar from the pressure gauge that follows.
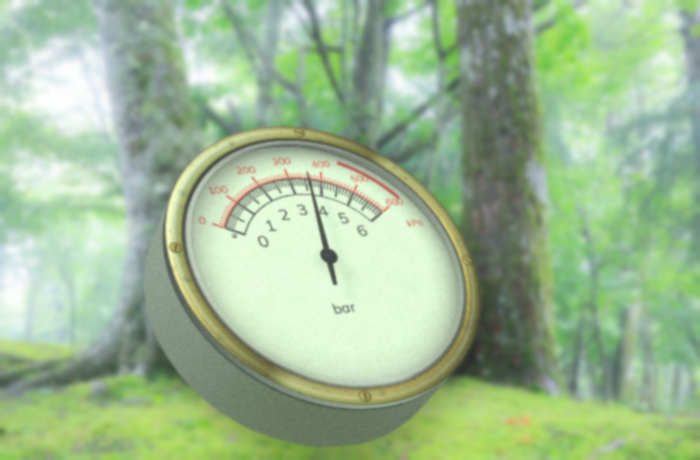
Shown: 3.5 bar
